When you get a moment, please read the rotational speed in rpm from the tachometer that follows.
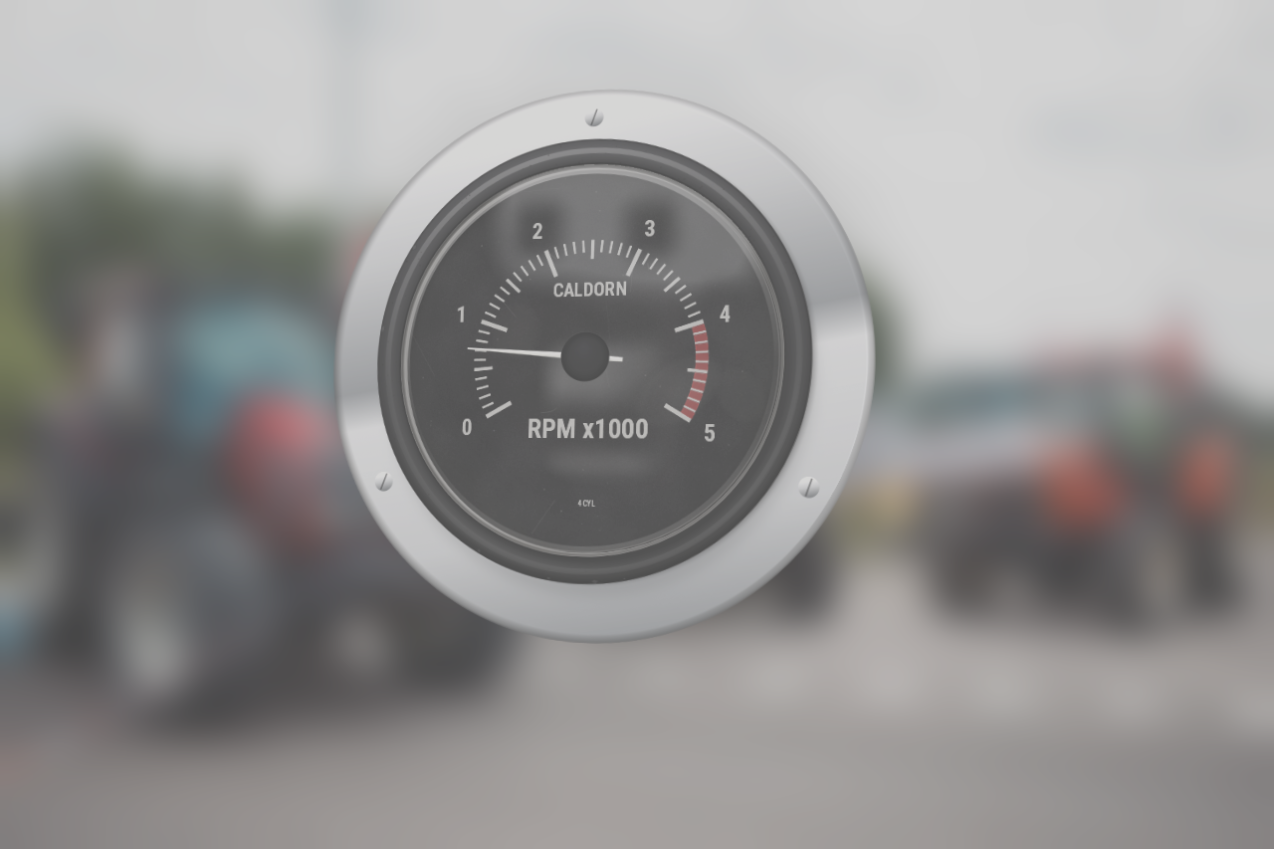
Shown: 700 rpm
